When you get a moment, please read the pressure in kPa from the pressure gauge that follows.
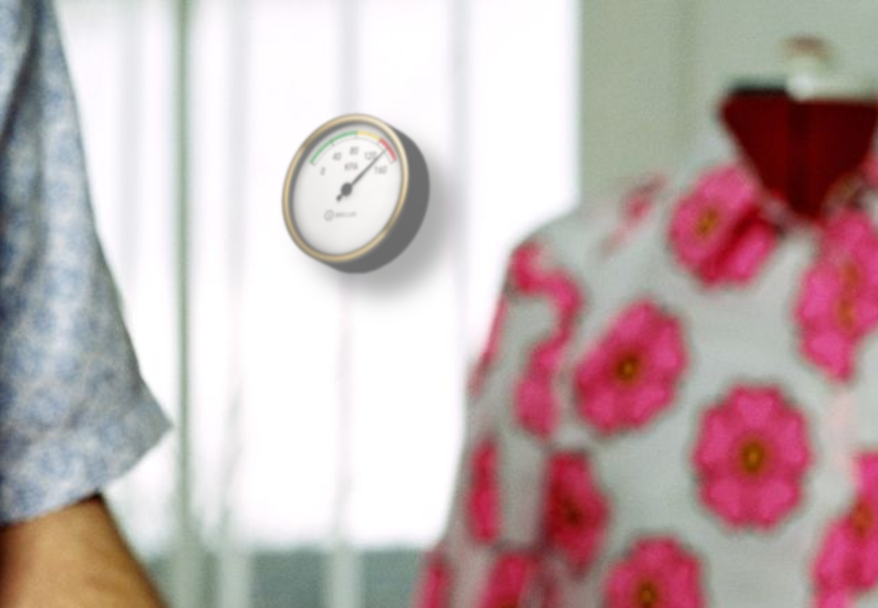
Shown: 140 kPa
